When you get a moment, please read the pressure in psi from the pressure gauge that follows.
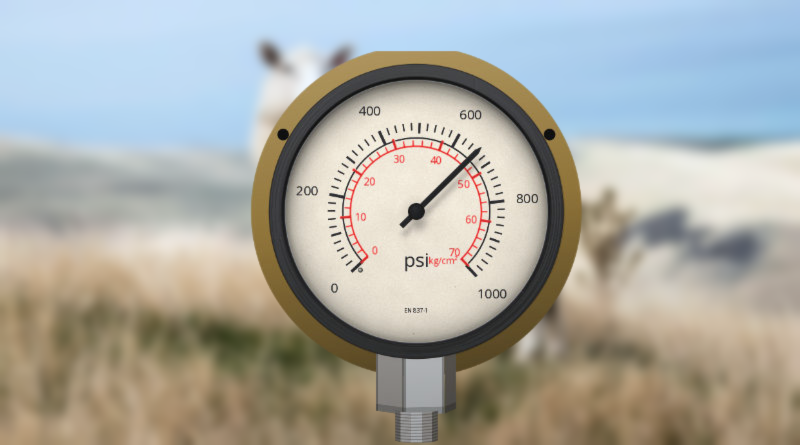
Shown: 660 psi
